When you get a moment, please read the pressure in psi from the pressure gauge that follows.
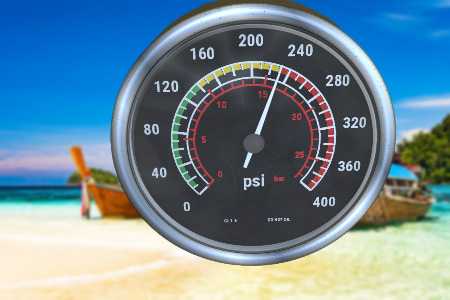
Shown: 230 psi
